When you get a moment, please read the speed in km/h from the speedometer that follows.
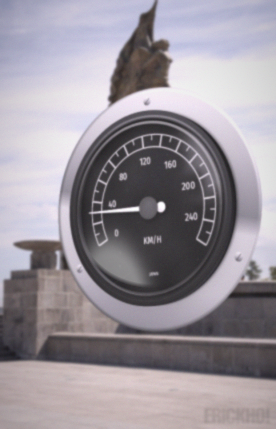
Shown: 30 km/h
